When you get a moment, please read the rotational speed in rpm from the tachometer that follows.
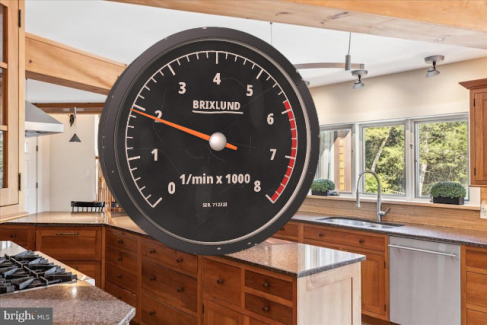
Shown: 1900 rpm
